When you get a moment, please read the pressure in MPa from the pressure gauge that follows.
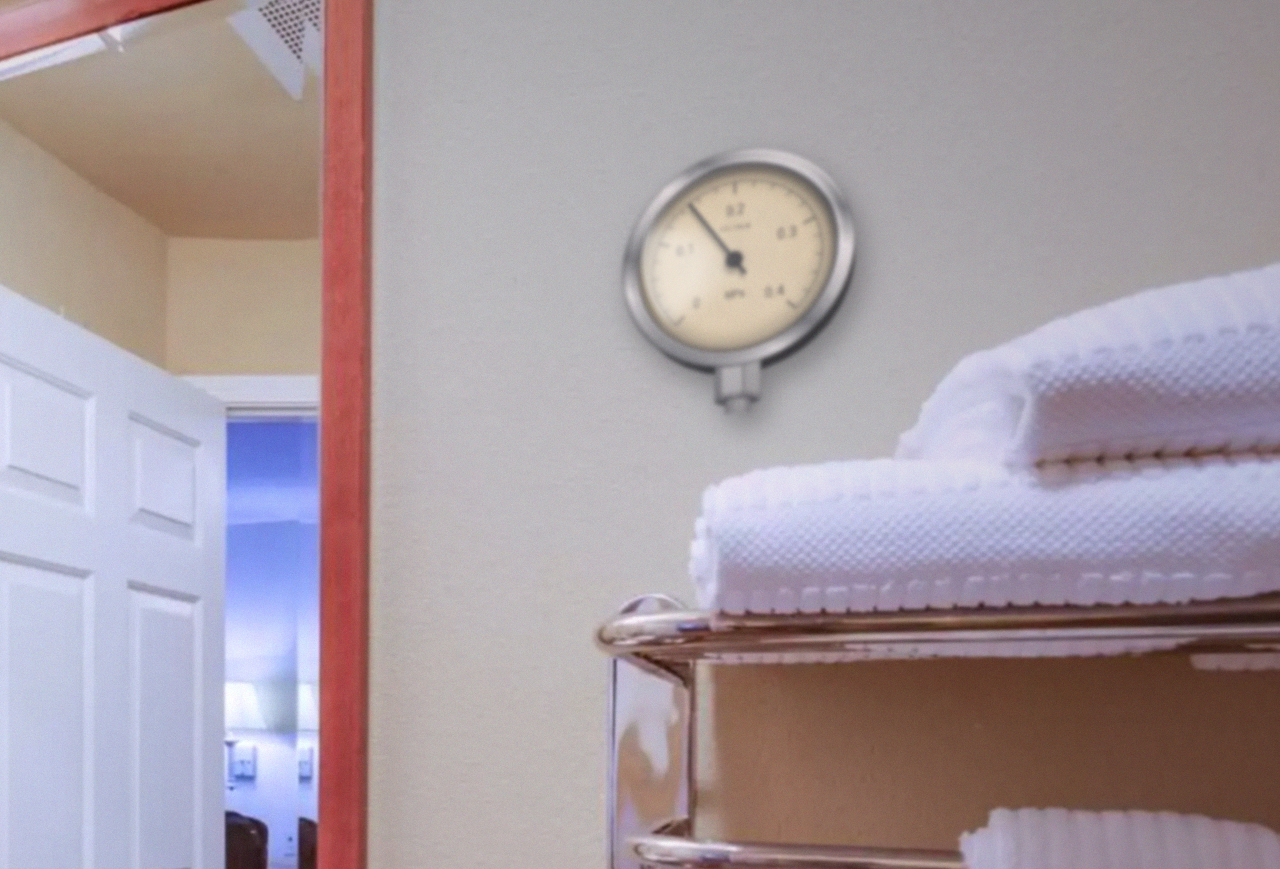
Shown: 0.15 MPa
